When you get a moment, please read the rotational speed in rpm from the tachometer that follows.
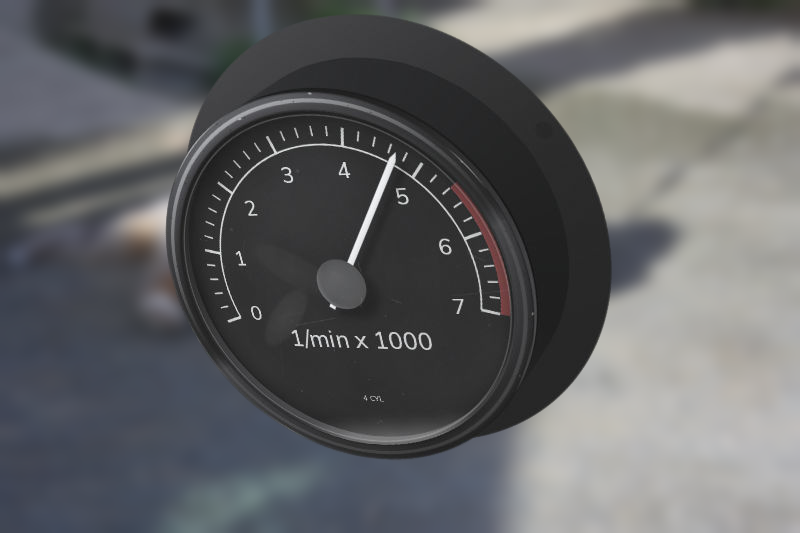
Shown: 4700 rpm
